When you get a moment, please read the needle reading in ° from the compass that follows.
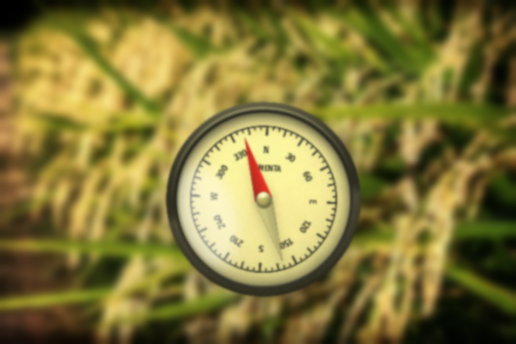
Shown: 340 °
